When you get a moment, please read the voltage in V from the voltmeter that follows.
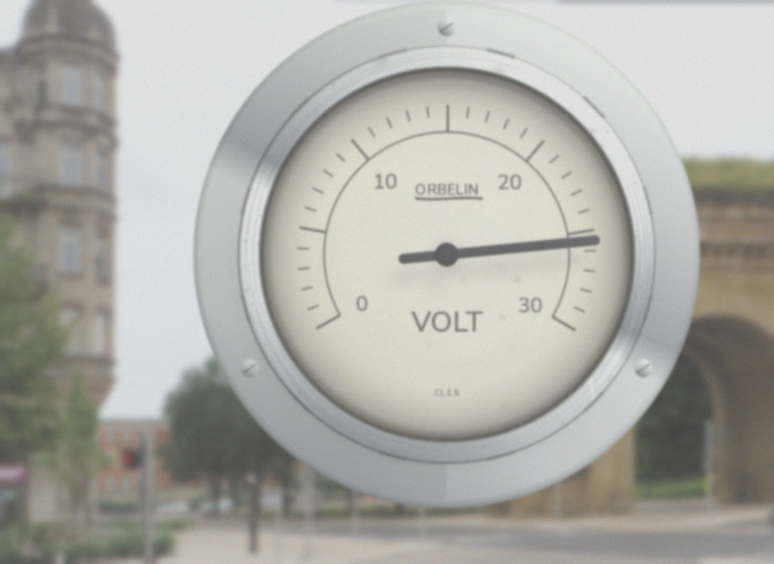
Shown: 25.5 V
